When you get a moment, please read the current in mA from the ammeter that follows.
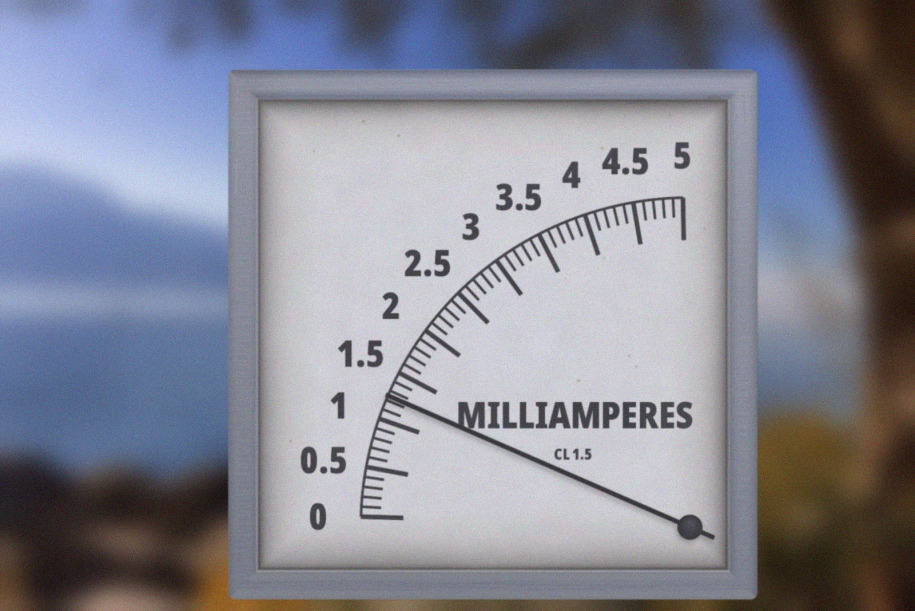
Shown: 1.25 mA
